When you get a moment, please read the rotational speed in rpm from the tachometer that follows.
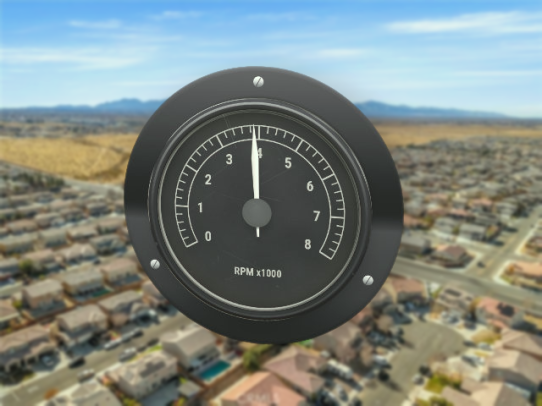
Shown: 3900 rpm
